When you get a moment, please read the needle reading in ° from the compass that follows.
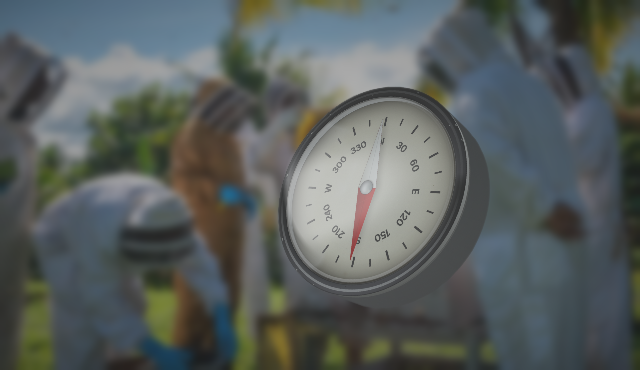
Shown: 180 °
